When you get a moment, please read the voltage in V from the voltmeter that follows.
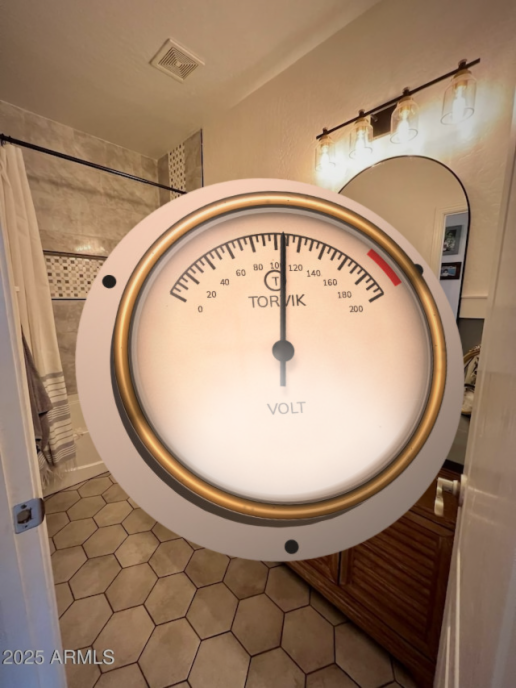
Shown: 105 V
